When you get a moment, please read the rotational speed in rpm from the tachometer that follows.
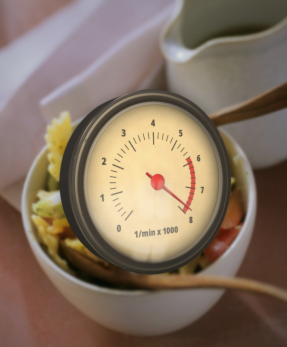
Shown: 7800 rpm
